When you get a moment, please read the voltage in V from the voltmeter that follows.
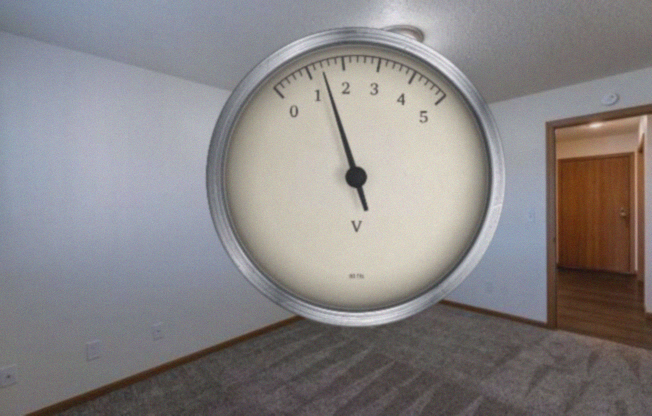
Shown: 1.4 V
